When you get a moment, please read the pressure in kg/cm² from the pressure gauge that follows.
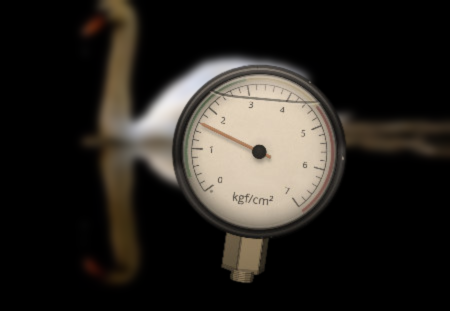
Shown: 1.6 kg/cm²
